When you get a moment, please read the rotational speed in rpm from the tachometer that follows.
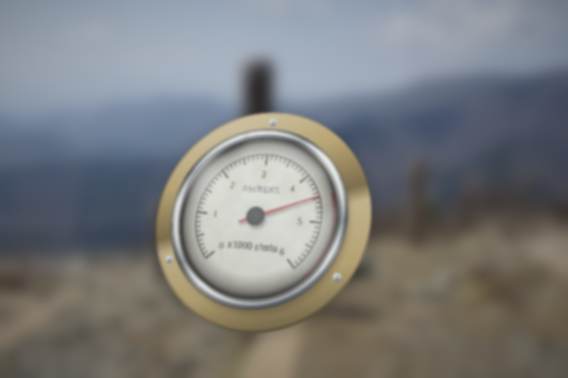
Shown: 4500 rpm
